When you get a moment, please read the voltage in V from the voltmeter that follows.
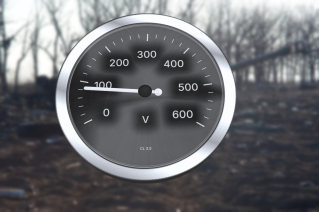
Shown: 80 V
